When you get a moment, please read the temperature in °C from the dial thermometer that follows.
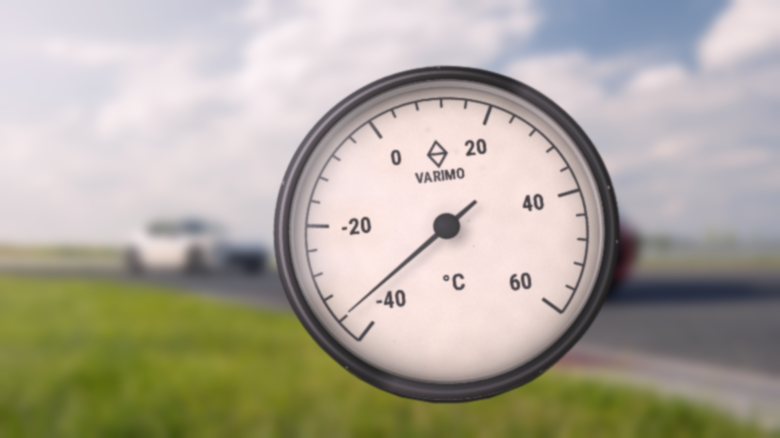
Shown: -36 °C
